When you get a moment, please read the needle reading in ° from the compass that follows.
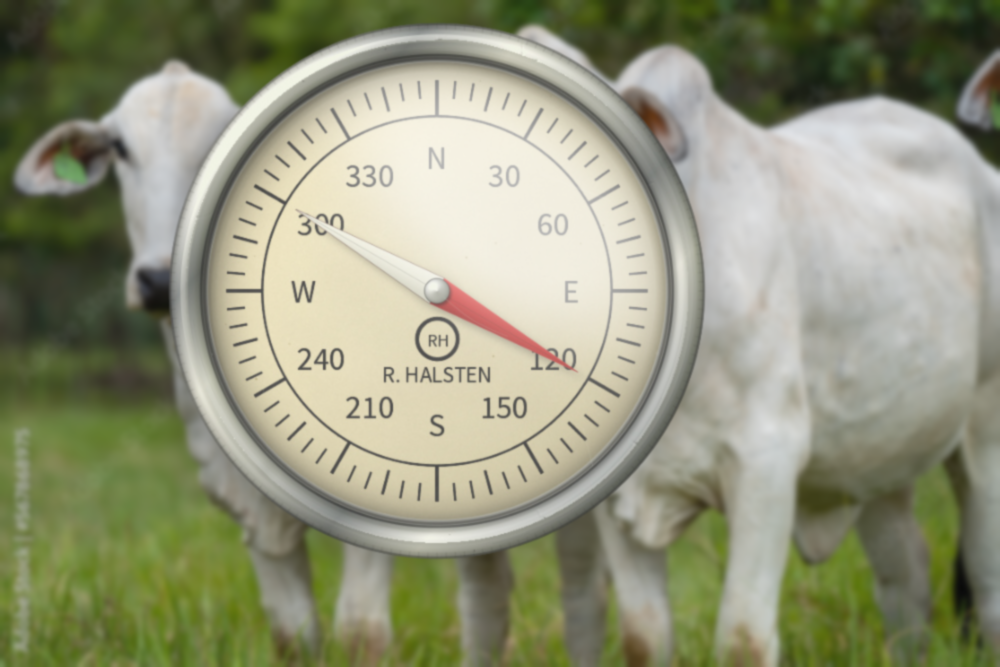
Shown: 120 °
